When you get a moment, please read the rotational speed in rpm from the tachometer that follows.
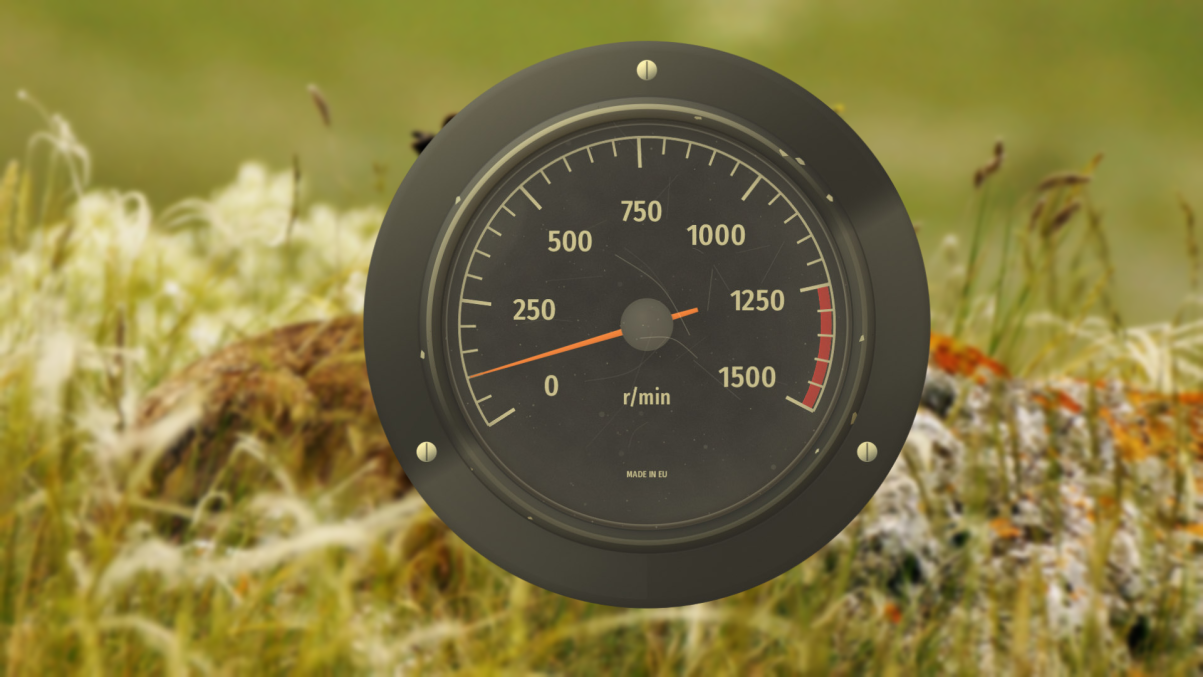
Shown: 100 rpm
